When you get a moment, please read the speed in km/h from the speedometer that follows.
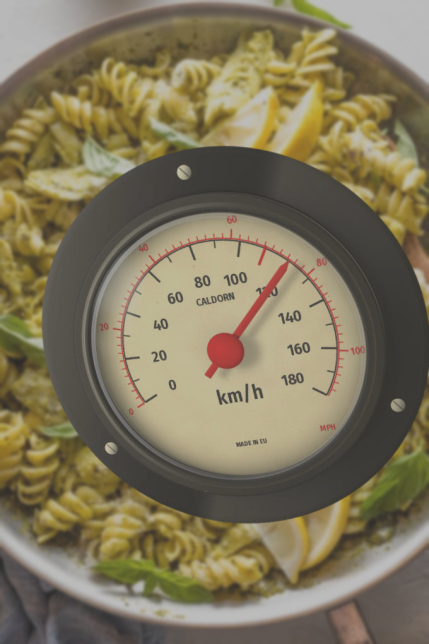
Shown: 120 km/h
